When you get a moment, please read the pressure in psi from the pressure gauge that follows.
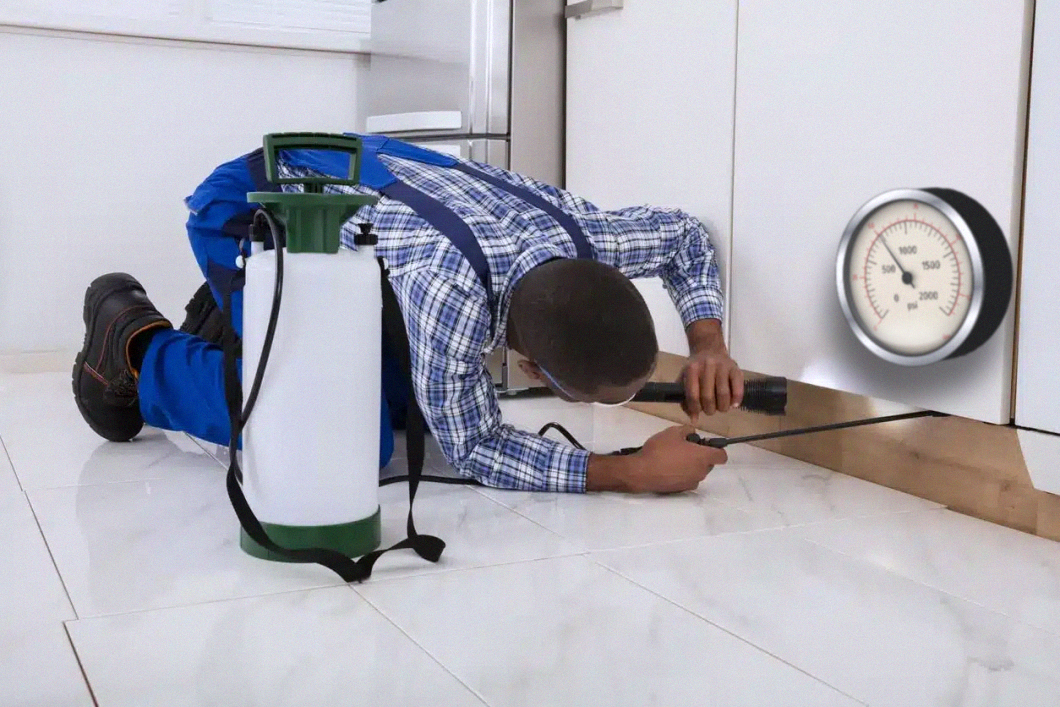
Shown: 750 psi
